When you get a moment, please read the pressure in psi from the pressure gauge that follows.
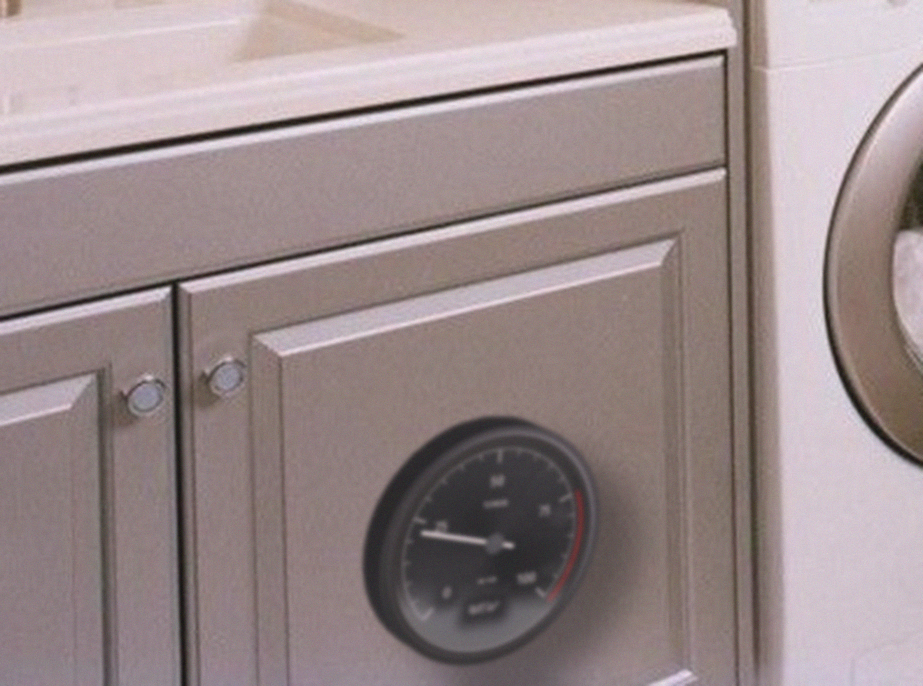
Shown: 22.5 psi
